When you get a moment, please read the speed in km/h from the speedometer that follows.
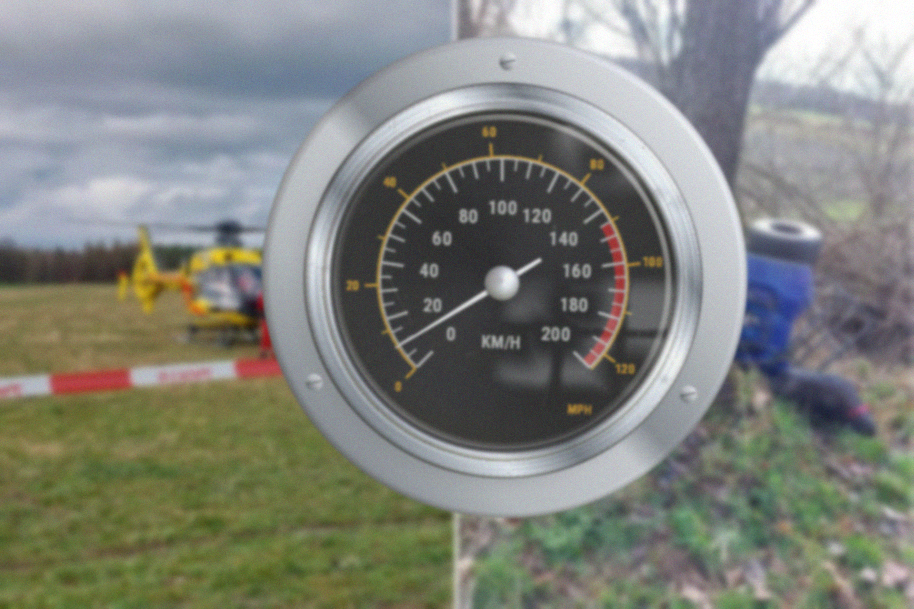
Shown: 10 km/h
